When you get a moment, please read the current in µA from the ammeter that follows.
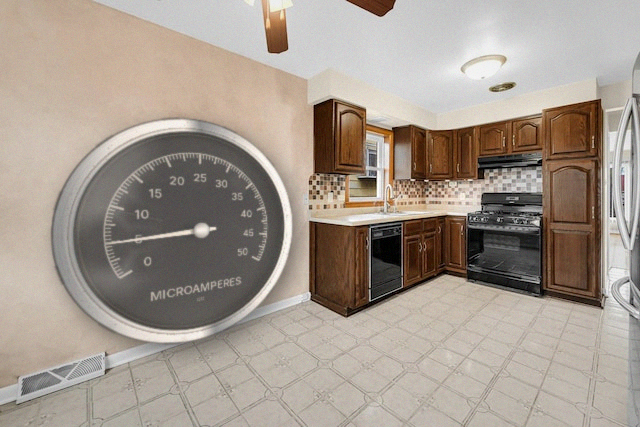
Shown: 5 µA
